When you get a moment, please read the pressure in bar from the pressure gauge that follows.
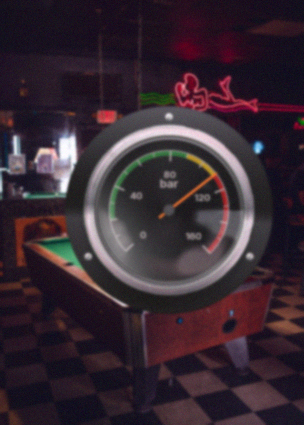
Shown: 110 bar
